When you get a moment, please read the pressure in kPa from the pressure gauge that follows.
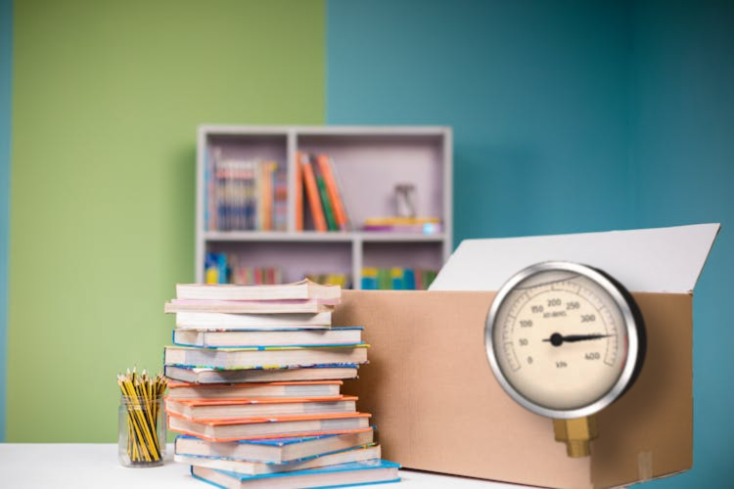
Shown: 350 kPa
